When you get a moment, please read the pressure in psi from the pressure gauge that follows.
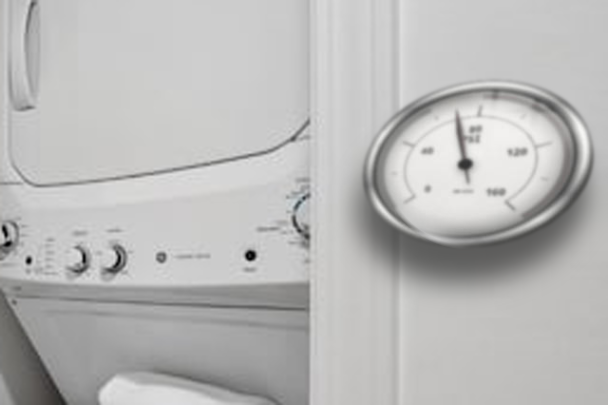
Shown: 70 psi
